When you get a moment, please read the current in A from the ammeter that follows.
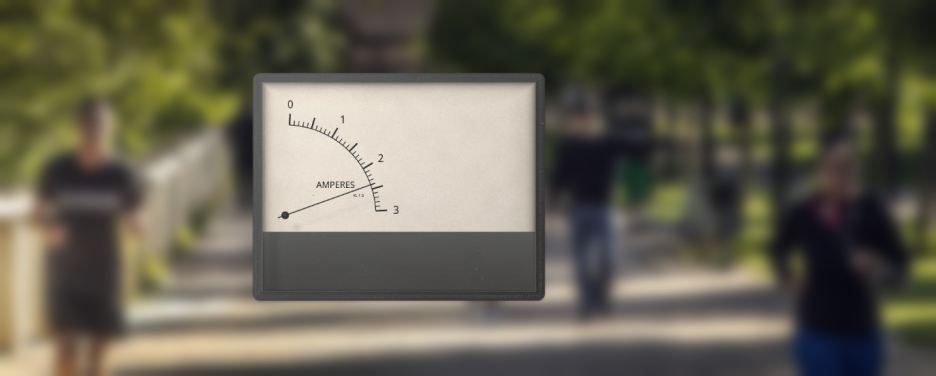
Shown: 2.4 A
